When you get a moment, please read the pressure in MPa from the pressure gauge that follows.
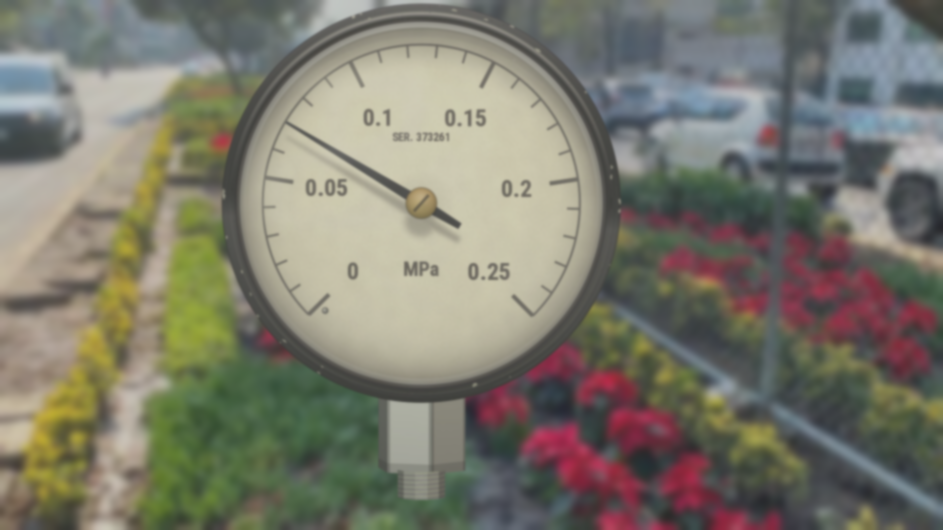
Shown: 0.07 MPa
